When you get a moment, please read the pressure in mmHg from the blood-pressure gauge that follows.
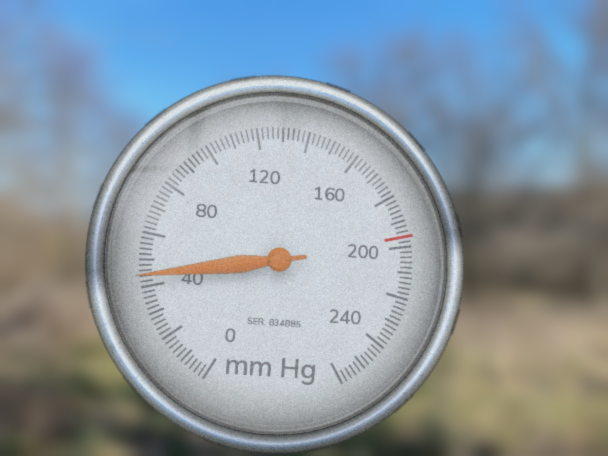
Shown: 44 mmHg
